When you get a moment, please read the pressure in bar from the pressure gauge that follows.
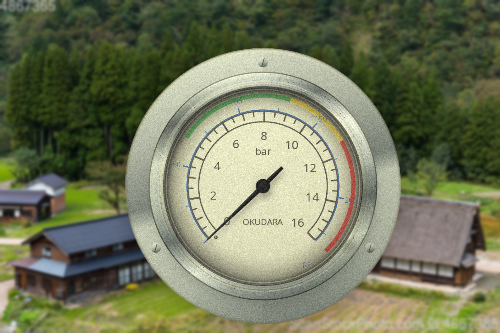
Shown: 0 bar
